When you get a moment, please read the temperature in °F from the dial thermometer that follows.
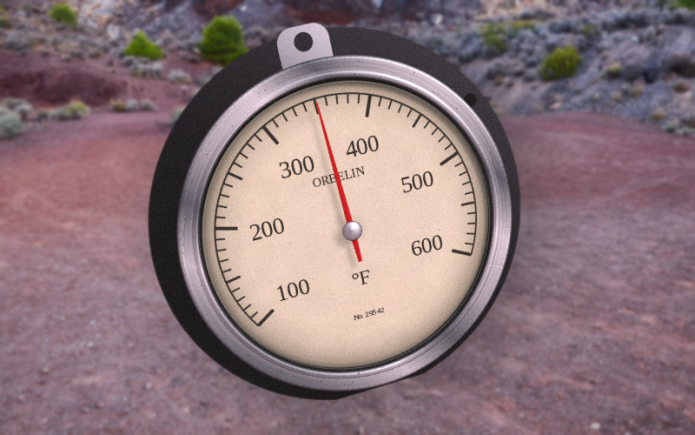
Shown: 350 °F
